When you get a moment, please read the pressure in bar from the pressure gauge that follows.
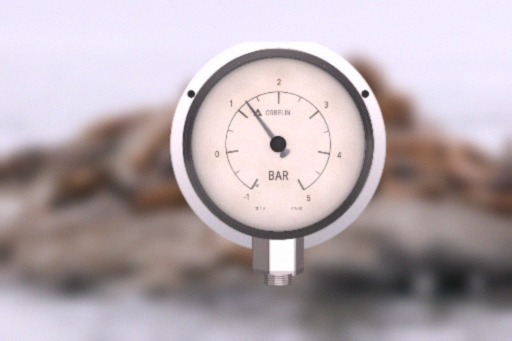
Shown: 1.25 bar
